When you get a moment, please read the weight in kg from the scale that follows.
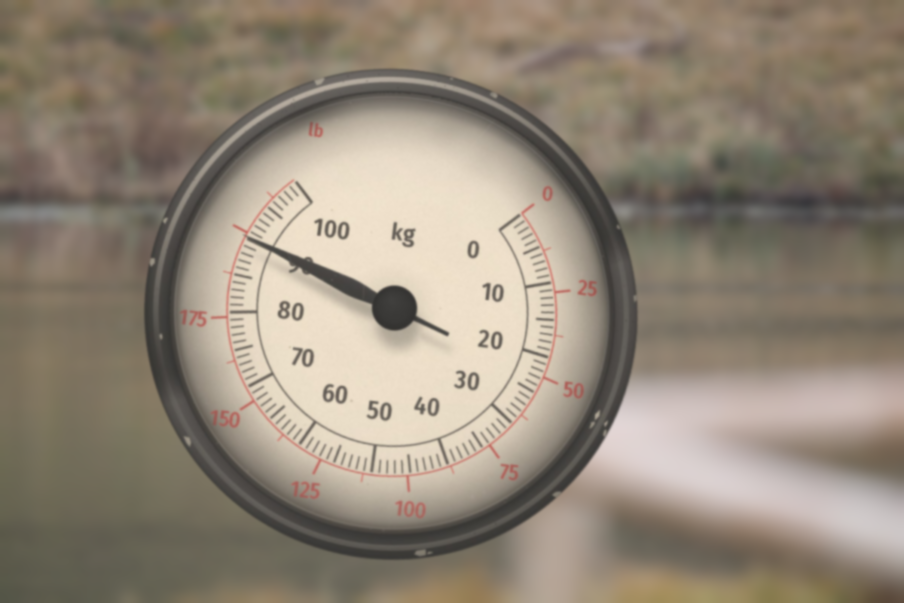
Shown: 90 kg
